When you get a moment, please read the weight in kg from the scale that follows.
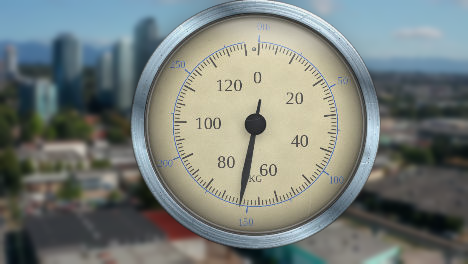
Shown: 70 kg
